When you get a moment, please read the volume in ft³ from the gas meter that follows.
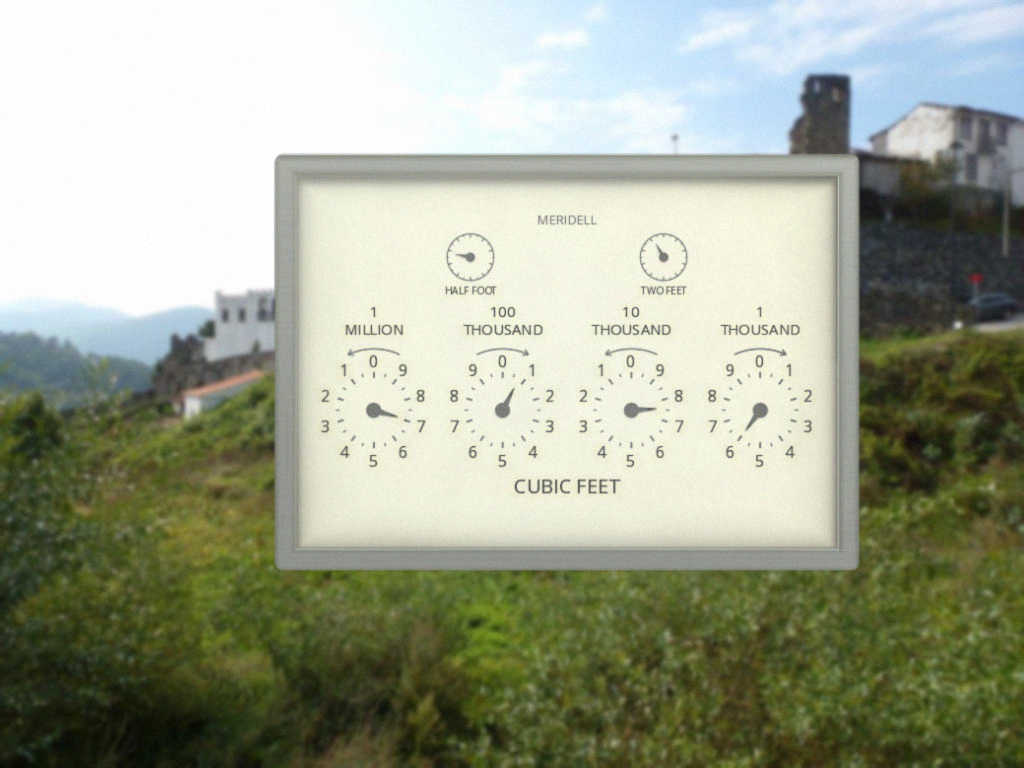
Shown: 707600 ft³
